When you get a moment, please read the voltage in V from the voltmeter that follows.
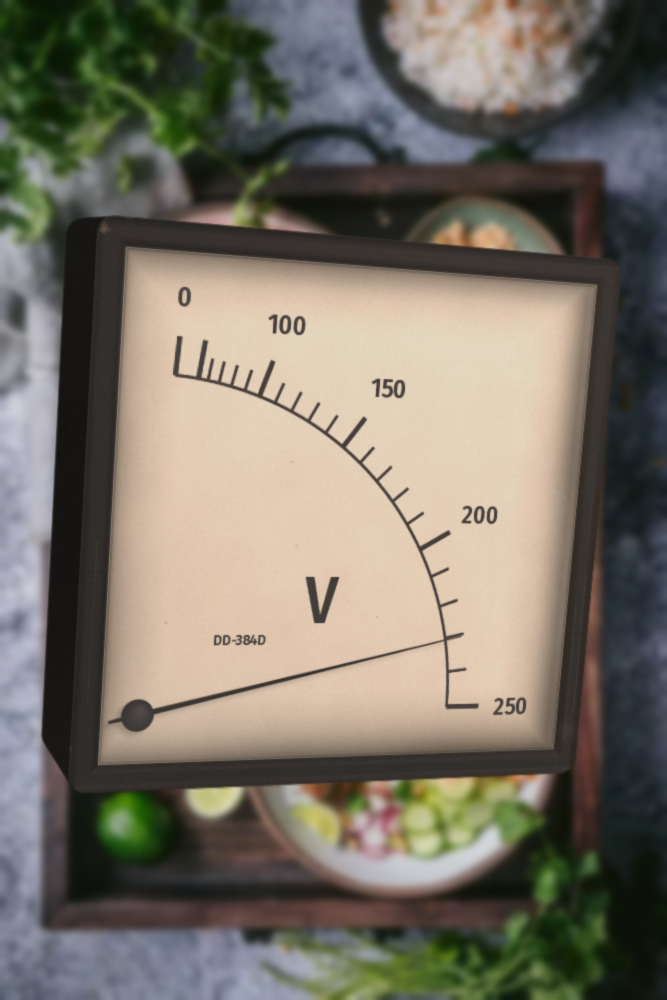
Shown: 230 V
